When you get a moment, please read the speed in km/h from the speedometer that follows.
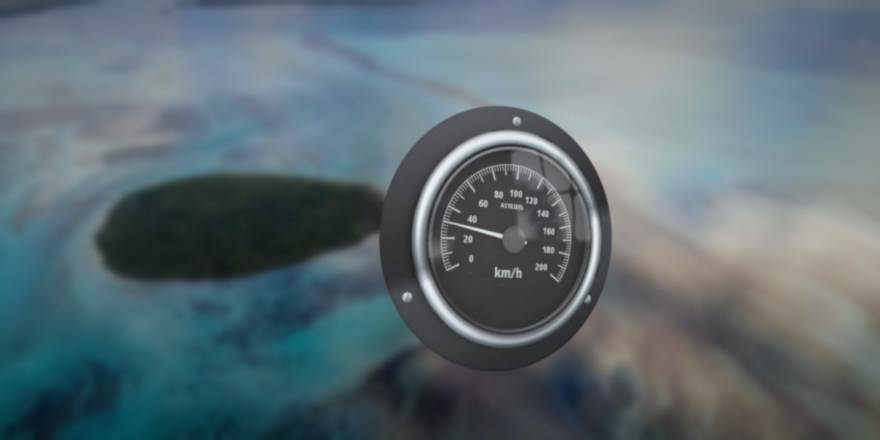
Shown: 30 km/h
